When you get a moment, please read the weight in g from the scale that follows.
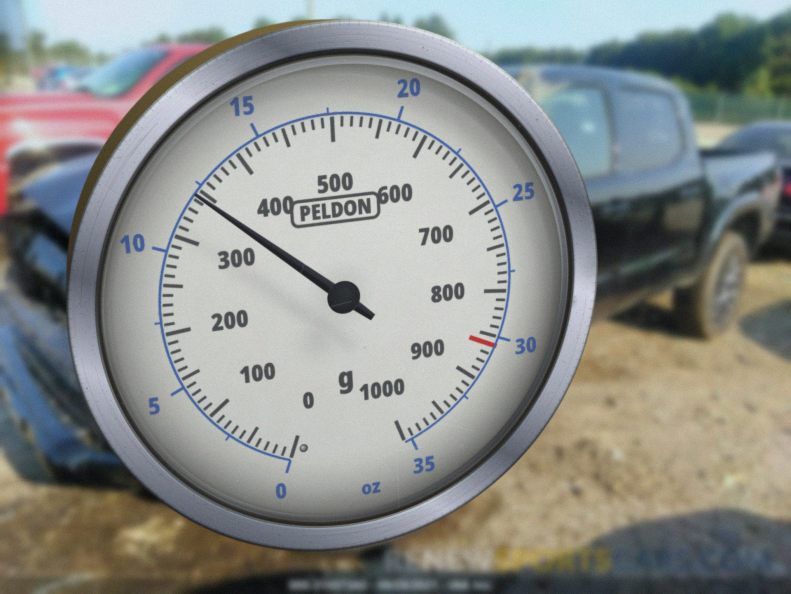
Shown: 345 g
